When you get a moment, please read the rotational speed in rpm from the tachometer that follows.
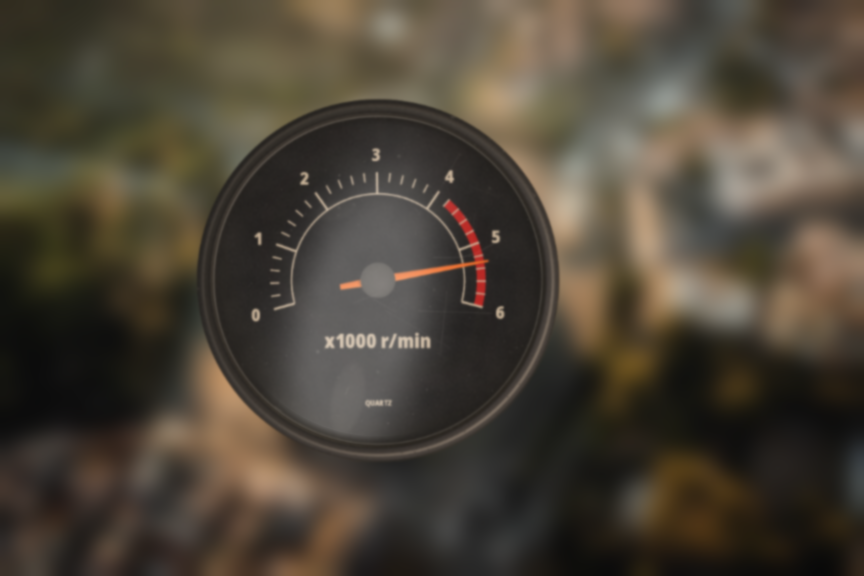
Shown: 5300 rpm
